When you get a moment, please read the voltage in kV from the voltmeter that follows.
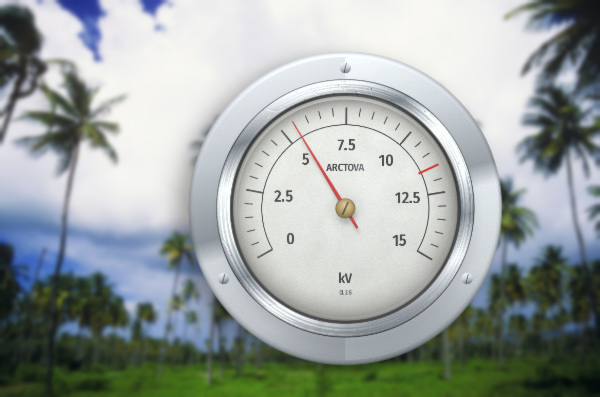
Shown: 5.5 kV
